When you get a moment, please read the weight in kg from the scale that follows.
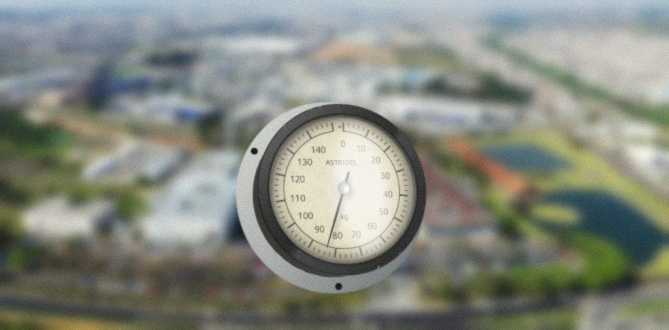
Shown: 84 kg
